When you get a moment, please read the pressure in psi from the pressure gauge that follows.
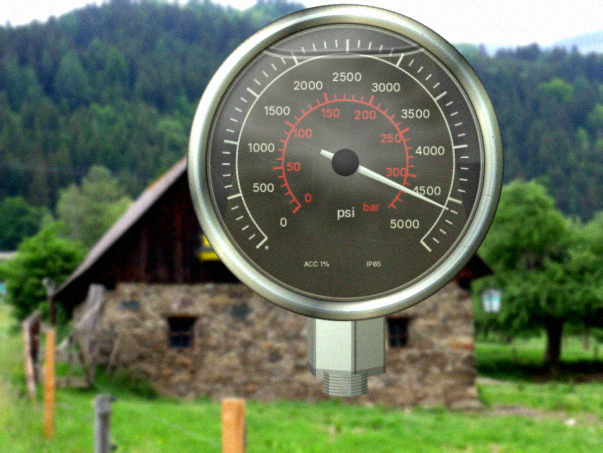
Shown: 4600 psi
